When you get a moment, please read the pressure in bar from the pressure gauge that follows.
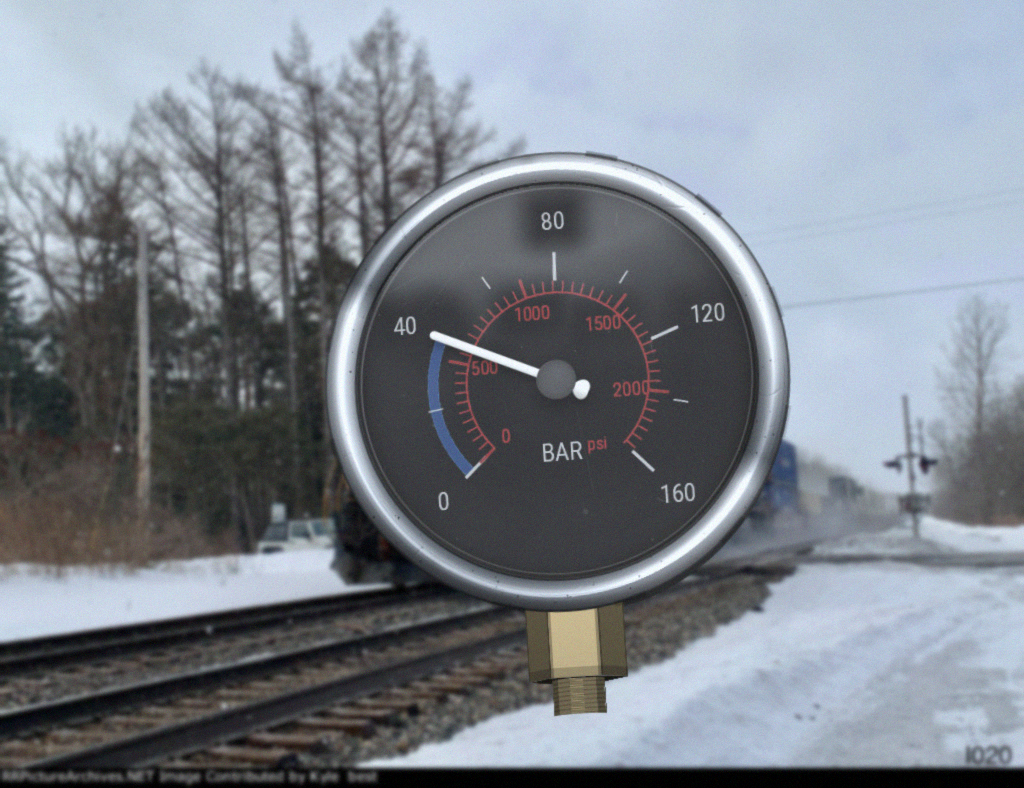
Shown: 40 bar
